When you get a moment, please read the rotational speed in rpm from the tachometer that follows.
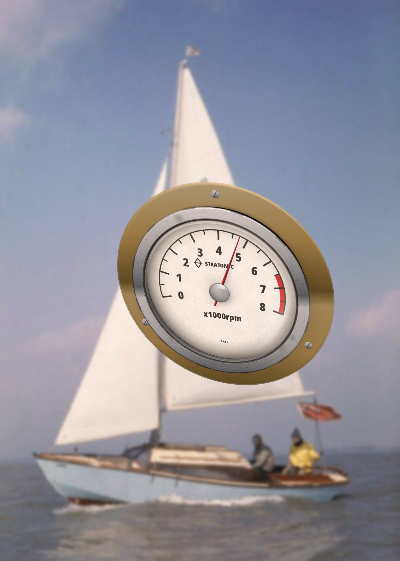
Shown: 4750 rpm
